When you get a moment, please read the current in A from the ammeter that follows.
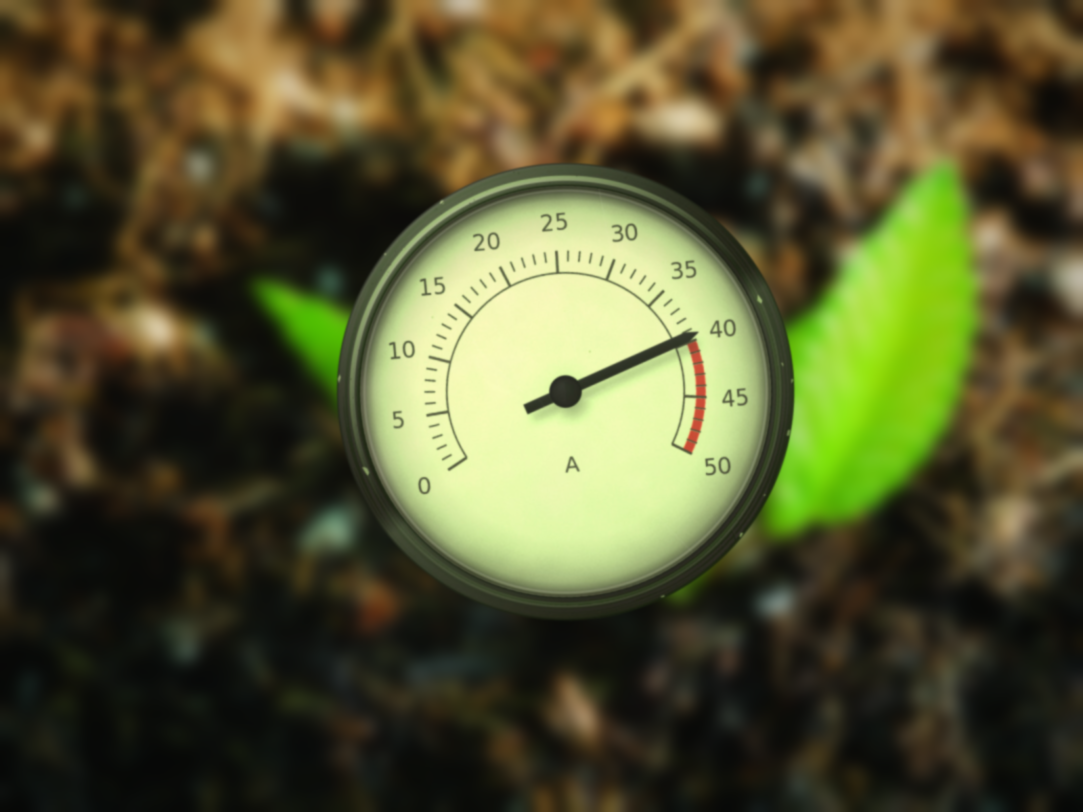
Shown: 39.5 A
